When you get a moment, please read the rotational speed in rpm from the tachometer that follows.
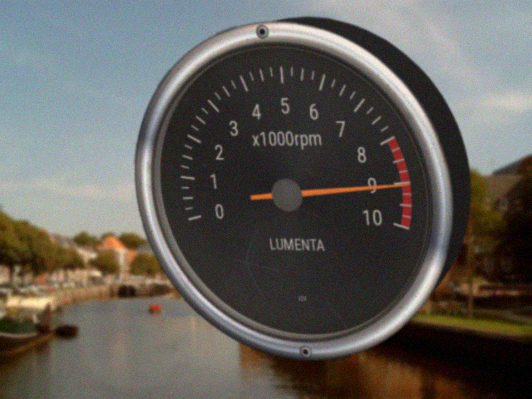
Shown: 9000 rpm
